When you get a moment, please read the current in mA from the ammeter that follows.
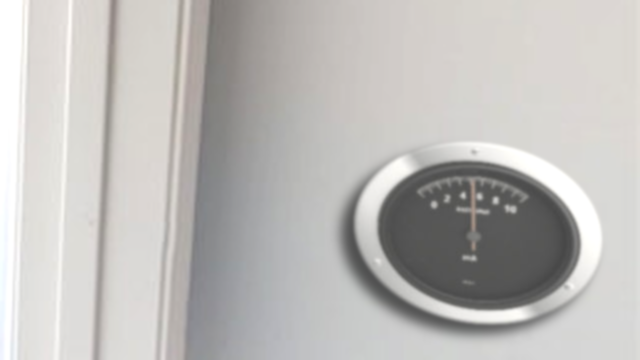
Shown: 5 mA
